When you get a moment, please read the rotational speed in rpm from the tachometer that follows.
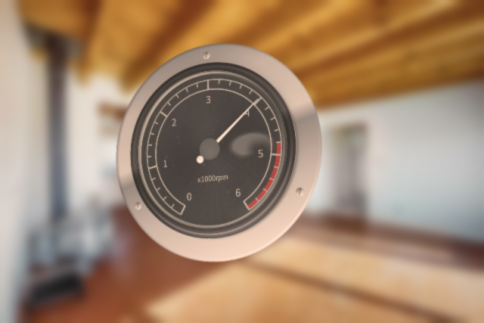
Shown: 4000 rpm
